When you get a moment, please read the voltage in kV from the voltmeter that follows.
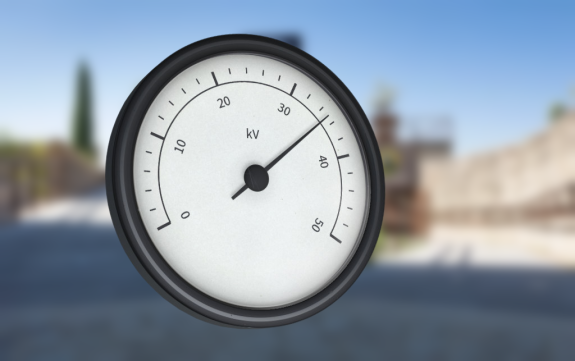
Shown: 35 kV
